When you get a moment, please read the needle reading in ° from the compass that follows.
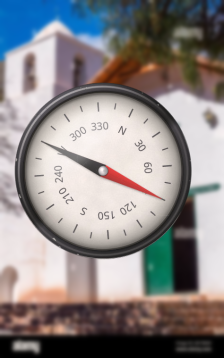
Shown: 90 °
